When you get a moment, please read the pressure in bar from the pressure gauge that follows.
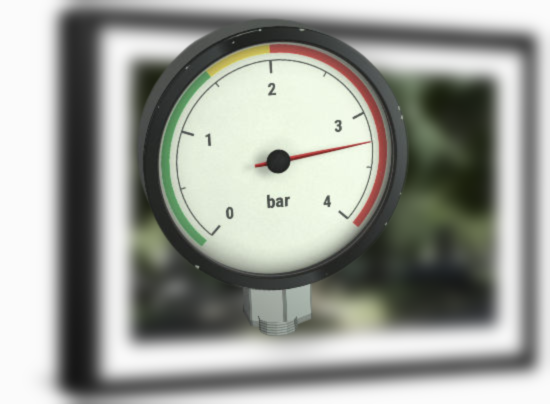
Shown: 3.25 bar
